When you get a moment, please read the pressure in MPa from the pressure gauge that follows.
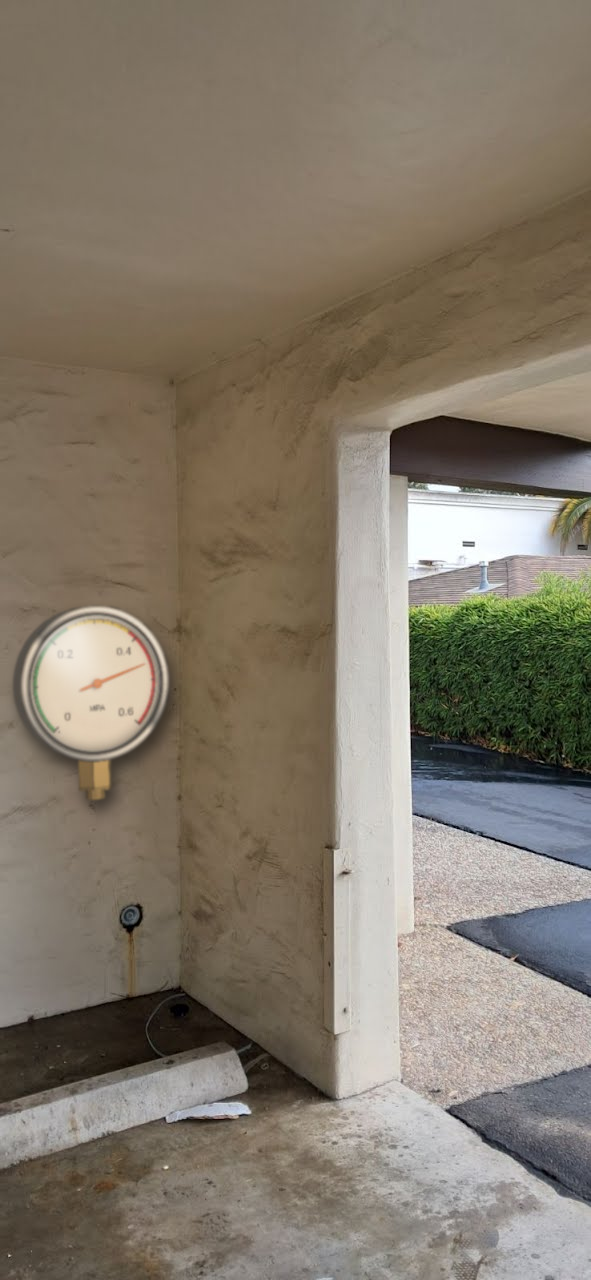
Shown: 0.46 MPa
